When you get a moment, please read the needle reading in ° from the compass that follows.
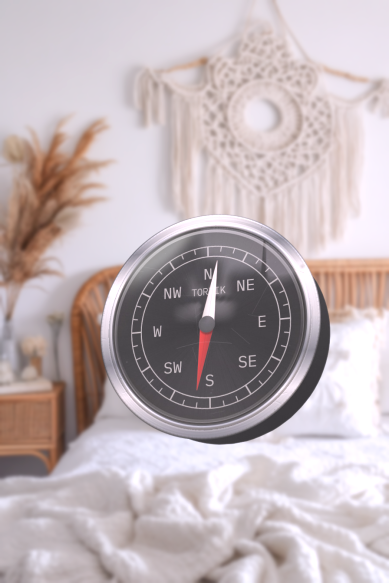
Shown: 190 °
